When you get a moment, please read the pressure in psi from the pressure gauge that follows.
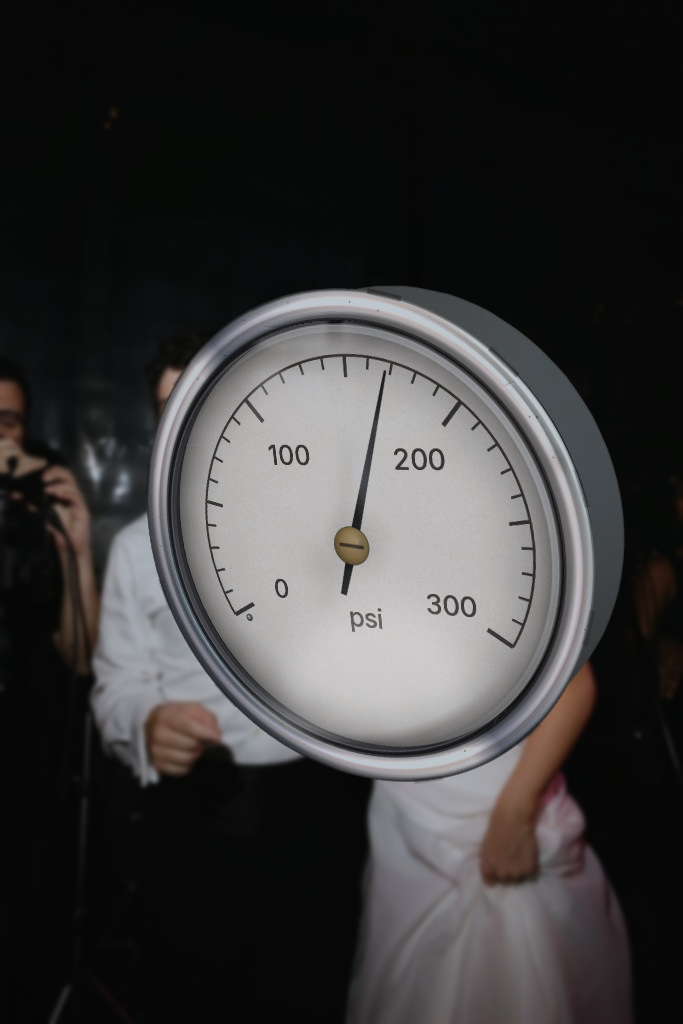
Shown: 170 psi
